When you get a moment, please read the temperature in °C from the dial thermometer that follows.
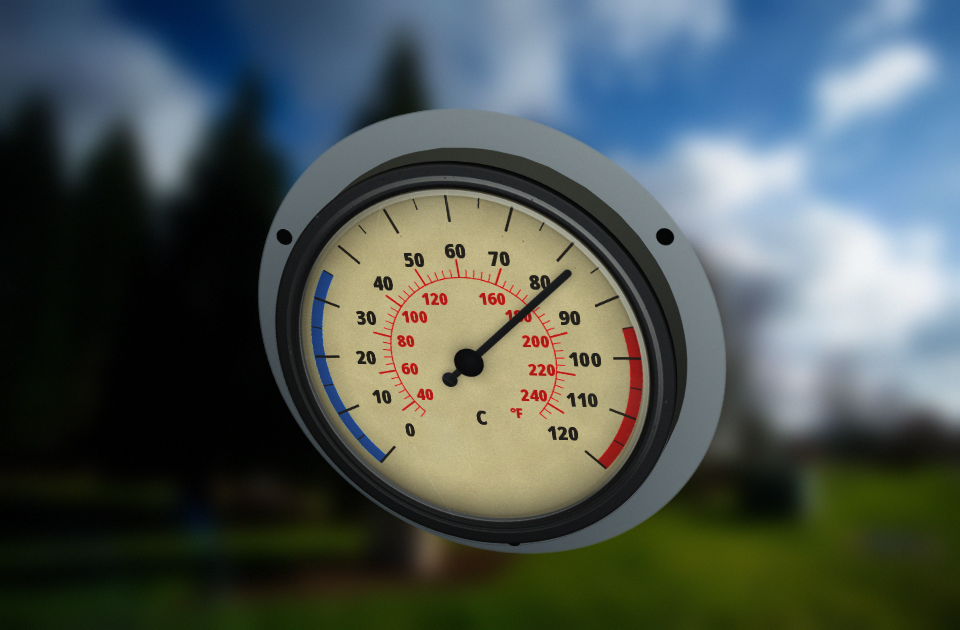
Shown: 82.5 °C
